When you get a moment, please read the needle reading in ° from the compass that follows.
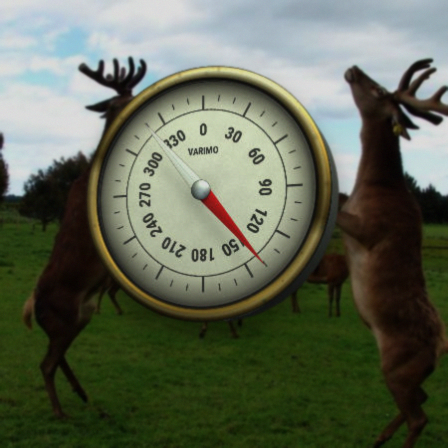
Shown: 140 °
